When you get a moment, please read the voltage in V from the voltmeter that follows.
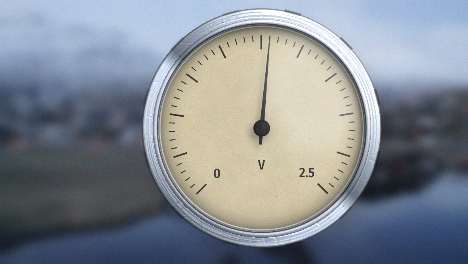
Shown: 1.3 V
